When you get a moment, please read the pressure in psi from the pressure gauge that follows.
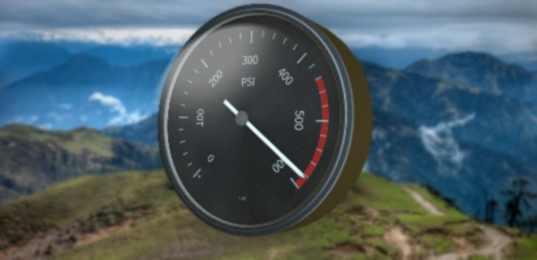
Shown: 580 psi
